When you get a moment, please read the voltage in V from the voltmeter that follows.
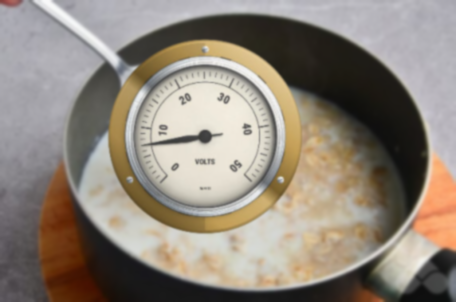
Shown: 7 V
